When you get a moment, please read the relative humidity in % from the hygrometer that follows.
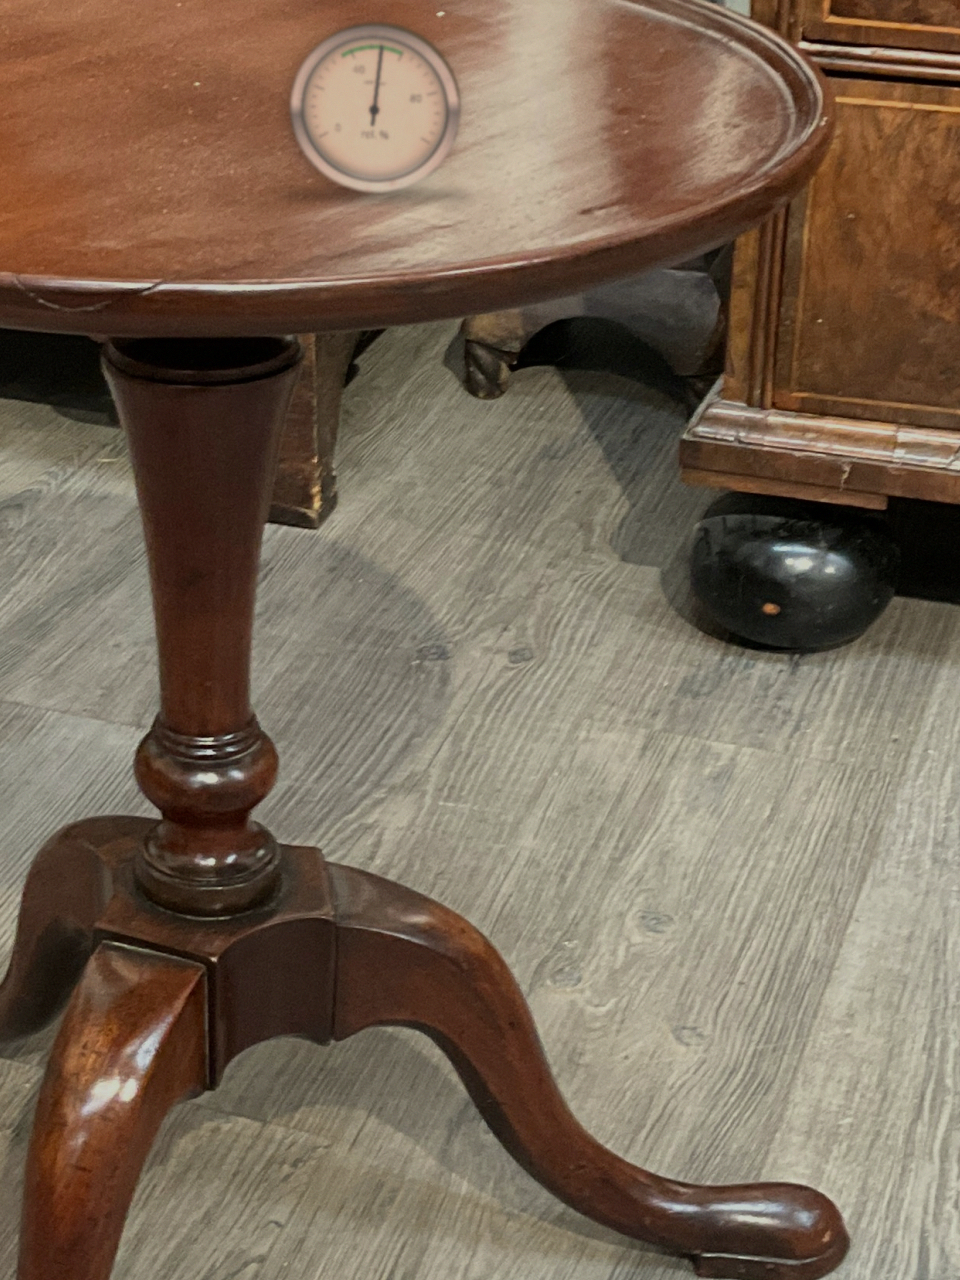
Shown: 52 %
